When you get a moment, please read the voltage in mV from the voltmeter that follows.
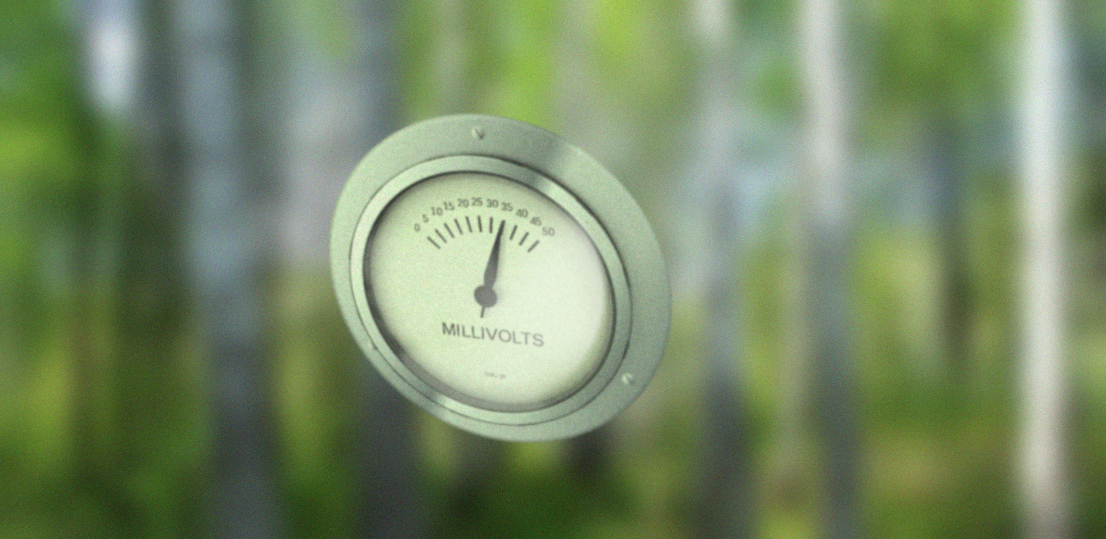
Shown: 35 mV
